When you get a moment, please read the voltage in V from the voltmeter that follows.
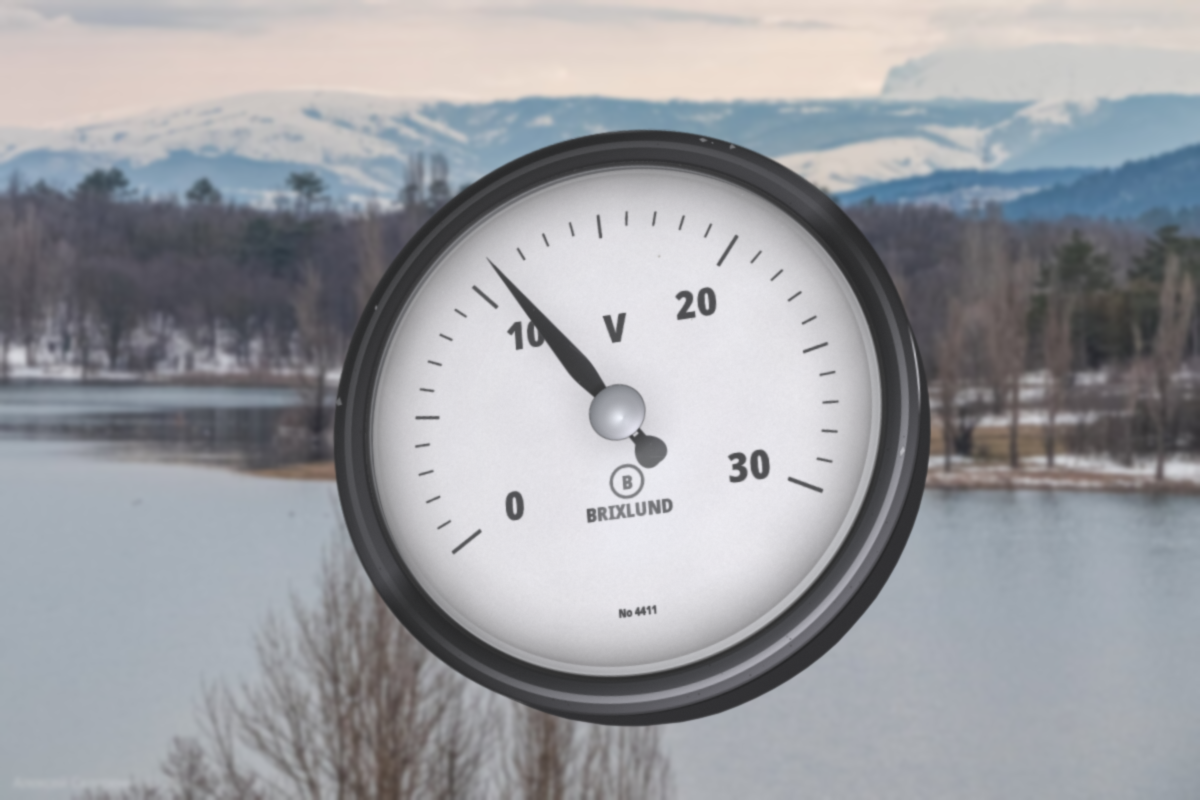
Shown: 11 V
